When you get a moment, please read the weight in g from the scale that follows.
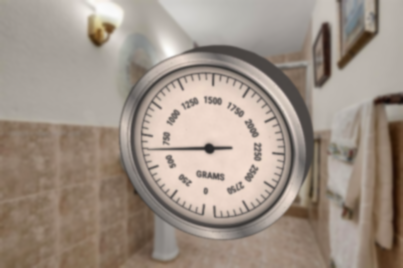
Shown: 650 g
